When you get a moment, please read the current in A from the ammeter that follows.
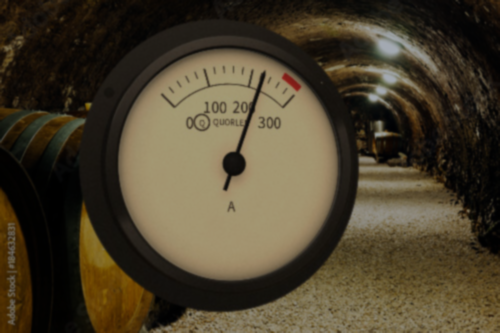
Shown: 220 A
